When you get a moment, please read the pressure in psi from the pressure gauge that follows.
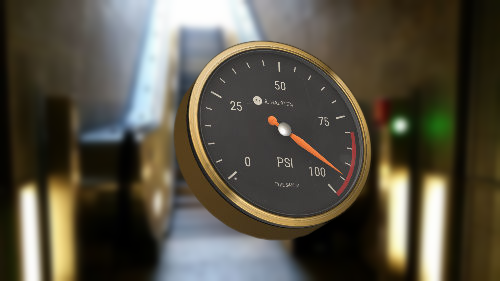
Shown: 95 psi
